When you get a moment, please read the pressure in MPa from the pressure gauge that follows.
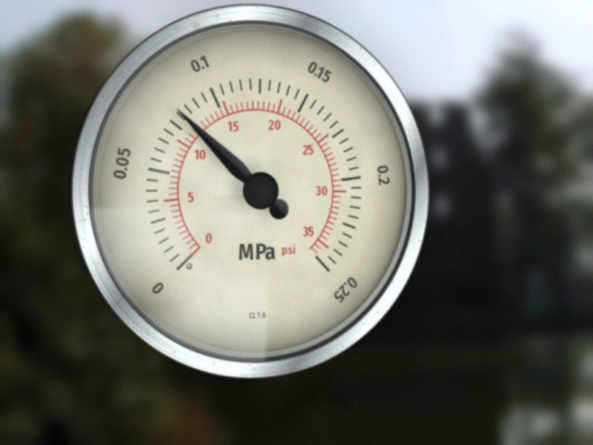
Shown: 0.08 MPa
